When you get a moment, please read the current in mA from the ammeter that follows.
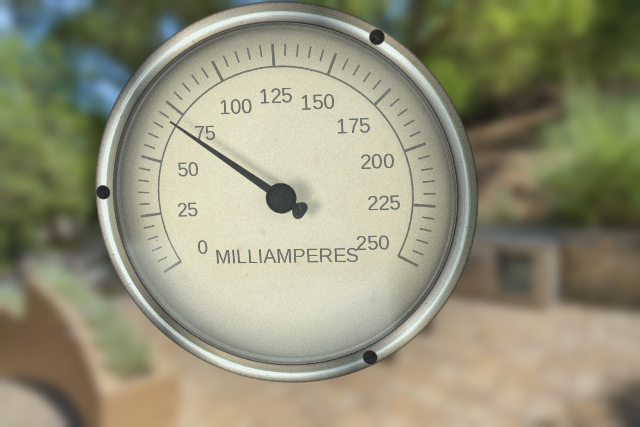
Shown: 70 mA
